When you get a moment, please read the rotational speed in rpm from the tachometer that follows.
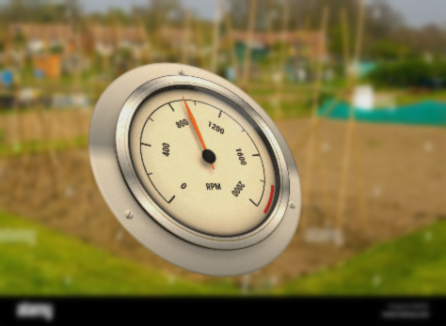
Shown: 900 rpm
